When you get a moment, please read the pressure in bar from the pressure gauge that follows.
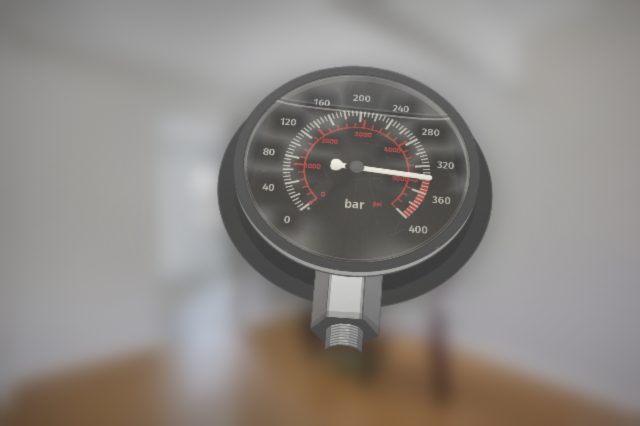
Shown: 340 bar
